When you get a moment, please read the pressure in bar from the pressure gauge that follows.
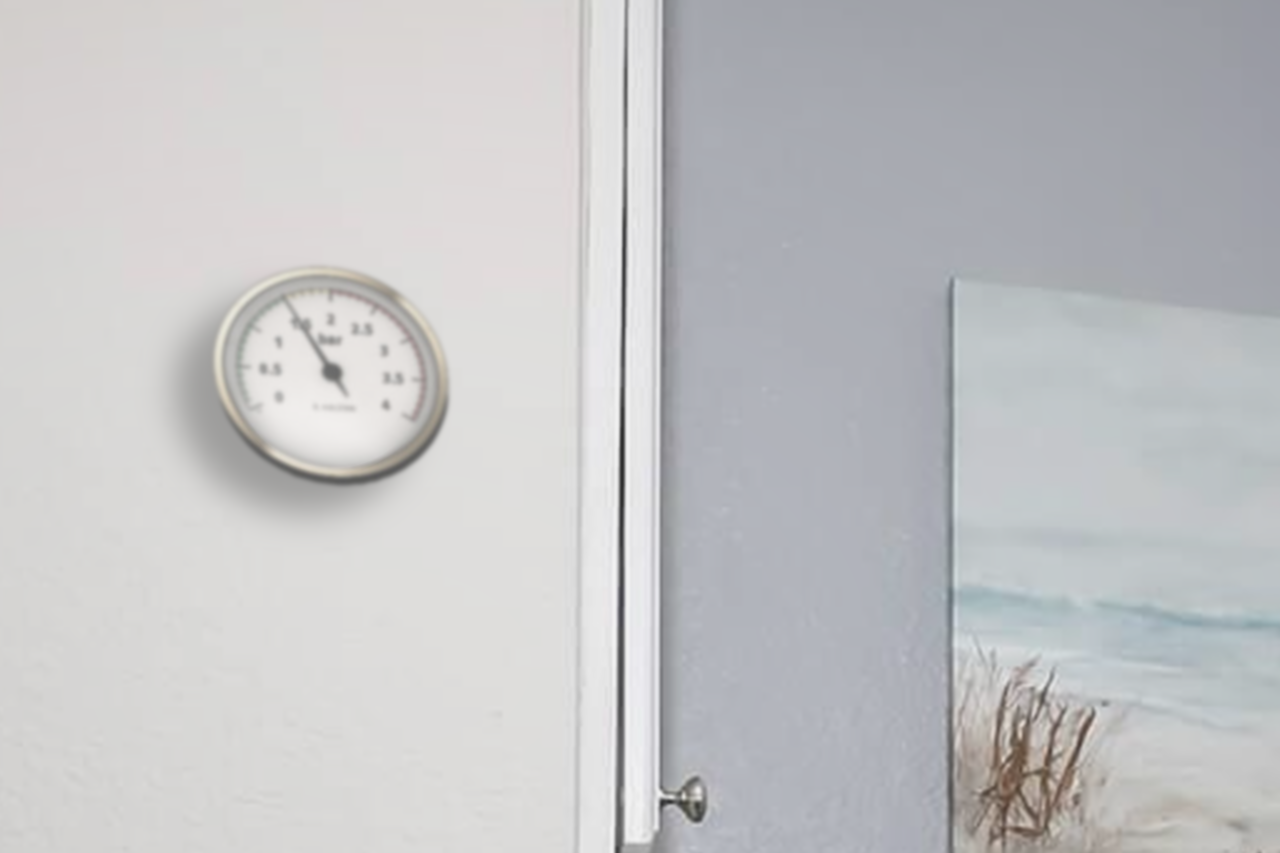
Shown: 1.5 bar
